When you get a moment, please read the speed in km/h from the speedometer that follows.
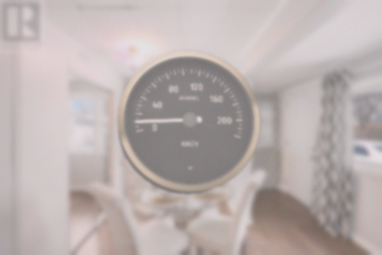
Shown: 10 km/h
